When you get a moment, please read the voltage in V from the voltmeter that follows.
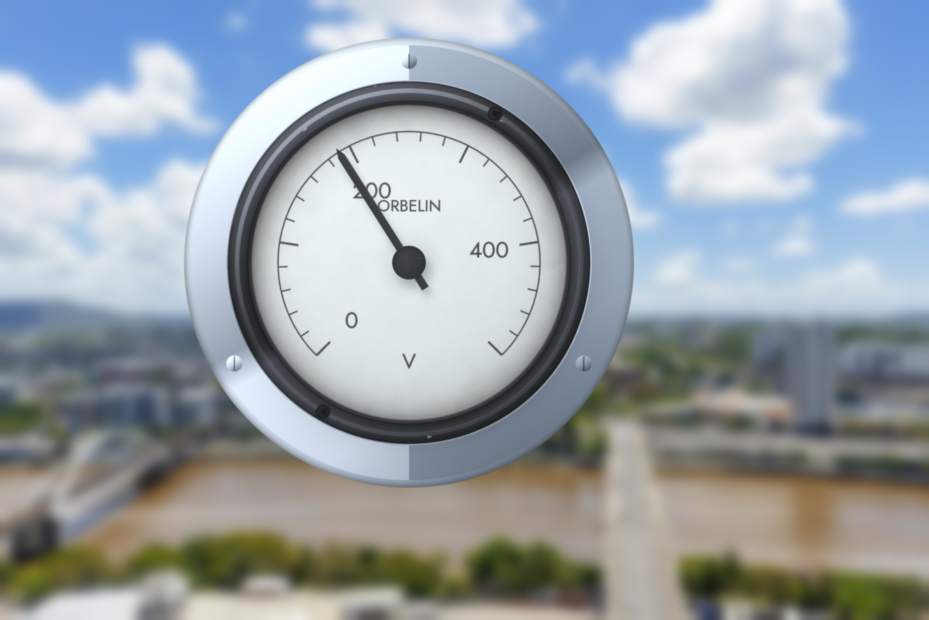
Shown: 190 V
